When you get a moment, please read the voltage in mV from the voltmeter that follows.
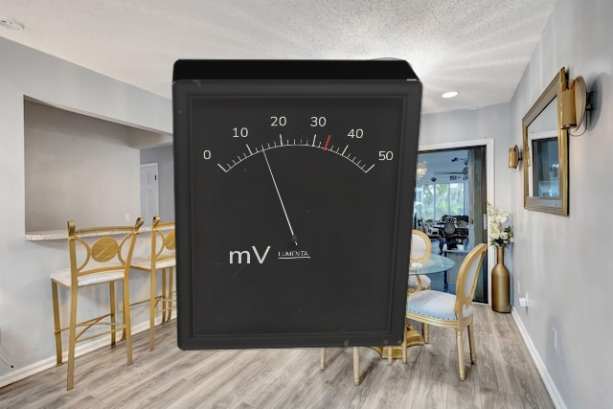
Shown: 14 mV
